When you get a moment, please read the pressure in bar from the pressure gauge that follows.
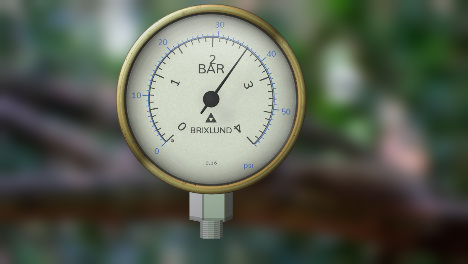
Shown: 2.5 bar
